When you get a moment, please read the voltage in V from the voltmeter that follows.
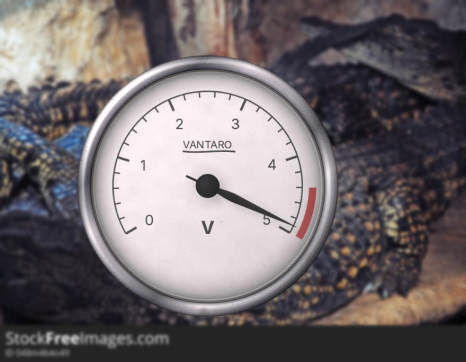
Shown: 4.9 V
